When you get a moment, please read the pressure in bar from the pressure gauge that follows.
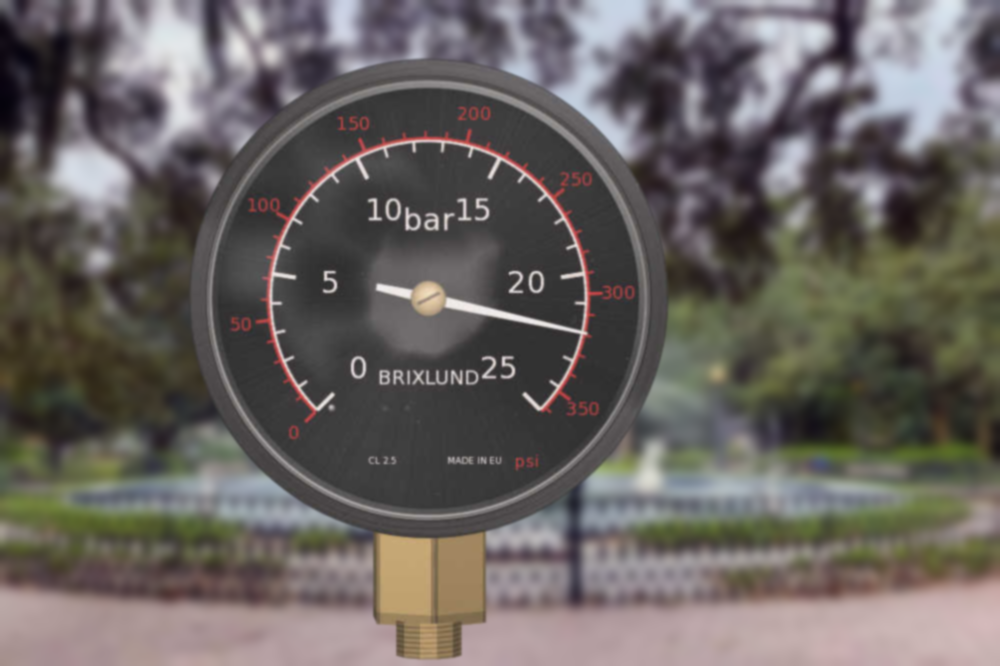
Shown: 22 bar
